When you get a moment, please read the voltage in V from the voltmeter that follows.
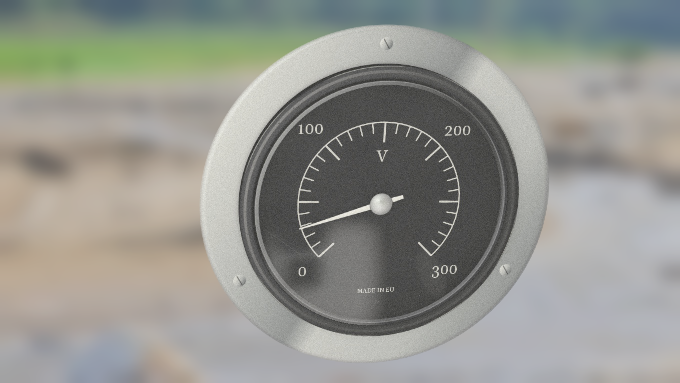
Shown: 30 V
